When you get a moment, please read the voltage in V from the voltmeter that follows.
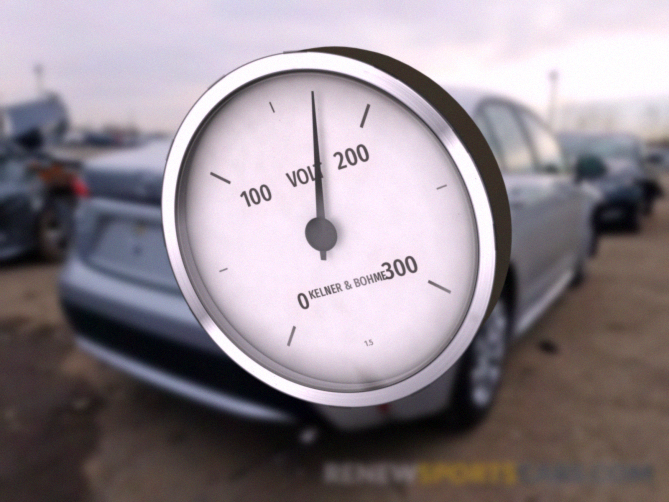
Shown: 175 V
